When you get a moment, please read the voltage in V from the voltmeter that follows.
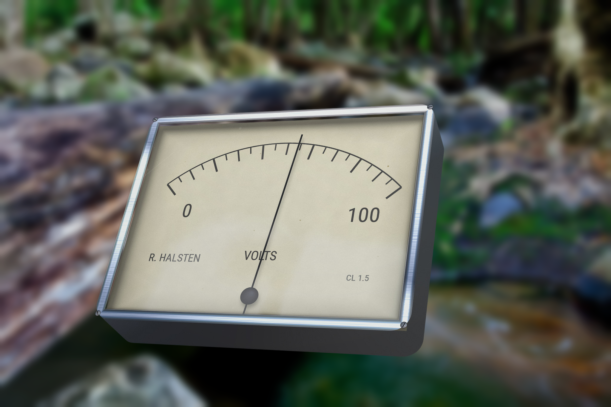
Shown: 55 V
